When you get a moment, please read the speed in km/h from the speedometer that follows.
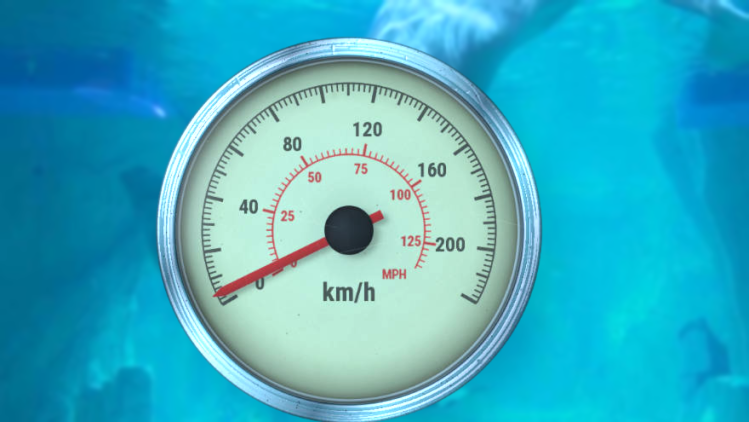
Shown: 4 km/h
